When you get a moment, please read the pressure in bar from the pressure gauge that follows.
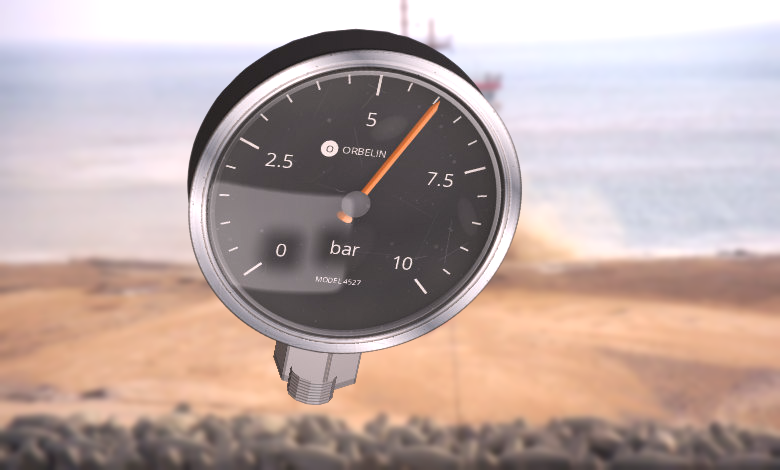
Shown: 6 bar
